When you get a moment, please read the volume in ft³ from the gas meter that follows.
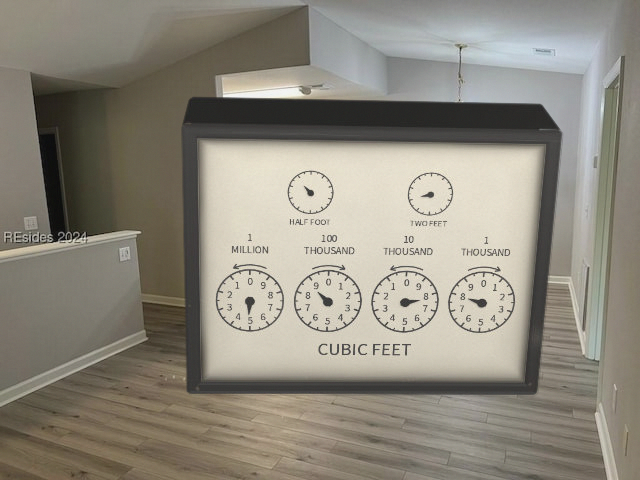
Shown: 487800 ft³
